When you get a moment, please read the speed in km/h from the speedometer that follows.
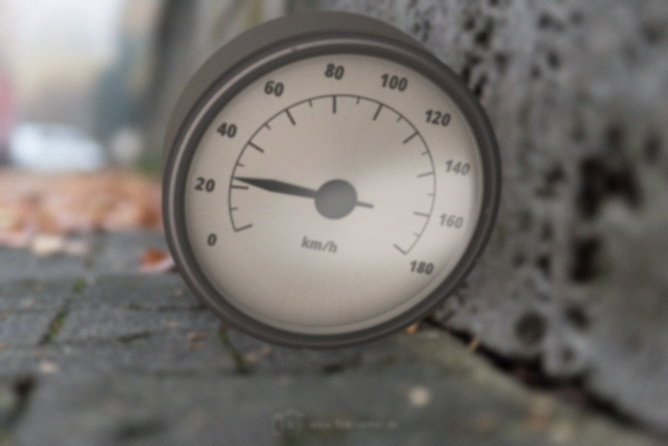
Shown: 25 km/h
